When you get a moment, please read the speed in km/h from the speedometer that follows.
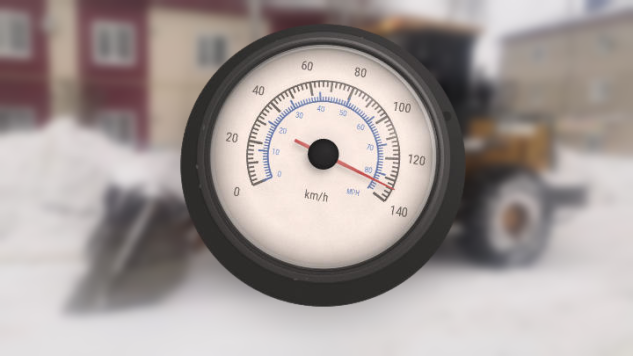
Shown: 134 km/h
